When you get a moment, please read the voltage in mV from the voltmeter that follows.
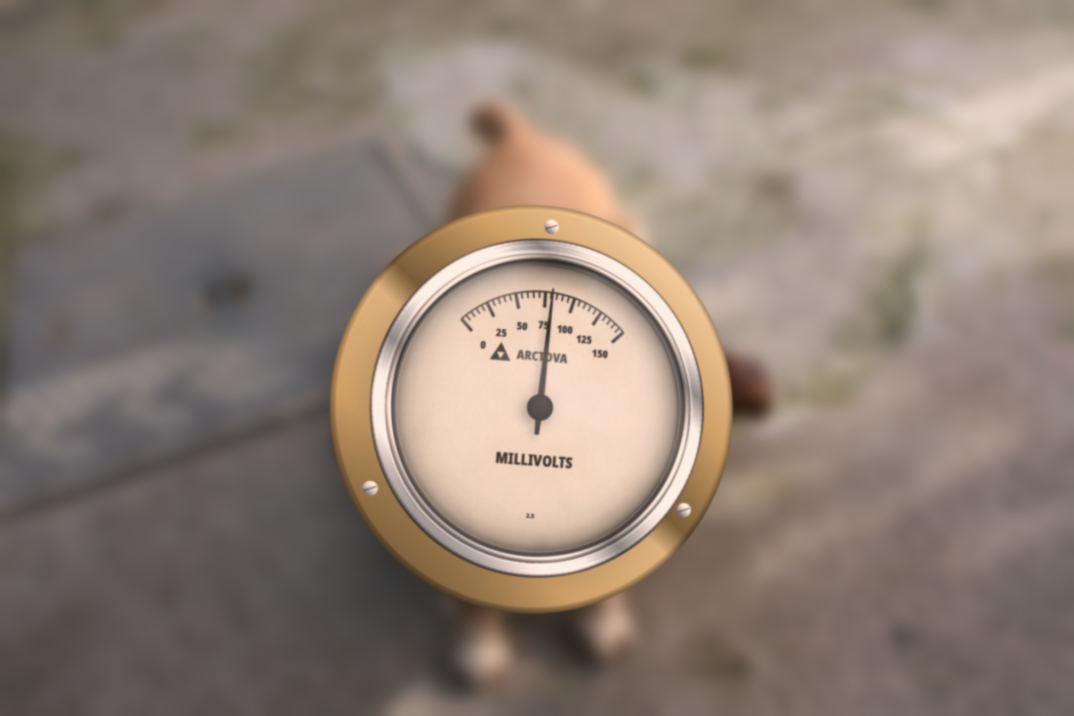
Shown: 80 mV
